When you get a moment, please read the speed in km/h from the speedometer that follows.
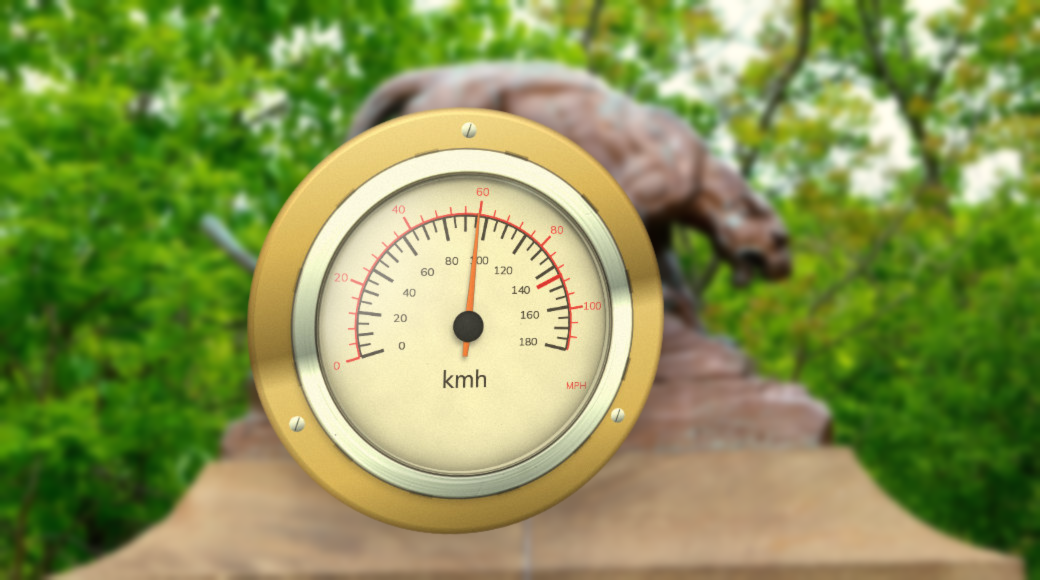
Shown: 95 km/h
